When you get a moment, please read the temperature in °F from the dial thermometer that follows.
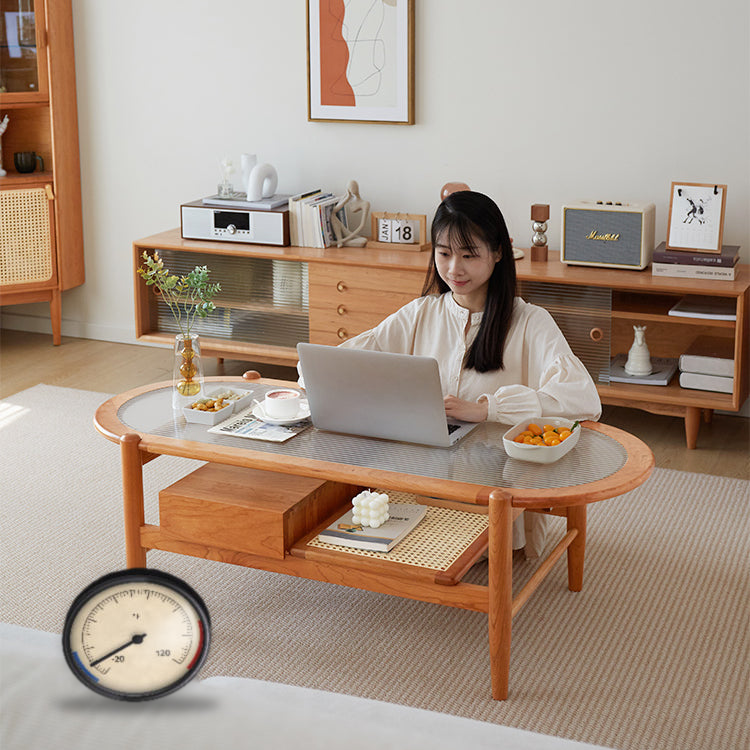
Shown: -10 °F
